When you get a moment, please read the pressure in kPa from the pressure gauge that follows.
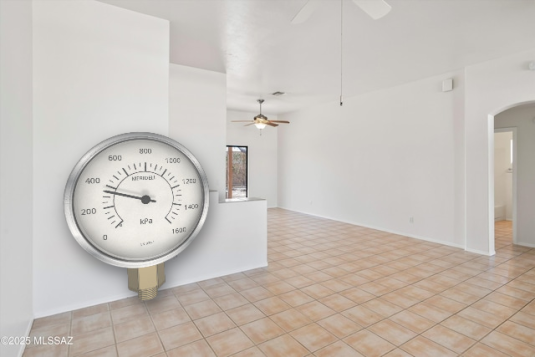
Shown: 350 kPa
